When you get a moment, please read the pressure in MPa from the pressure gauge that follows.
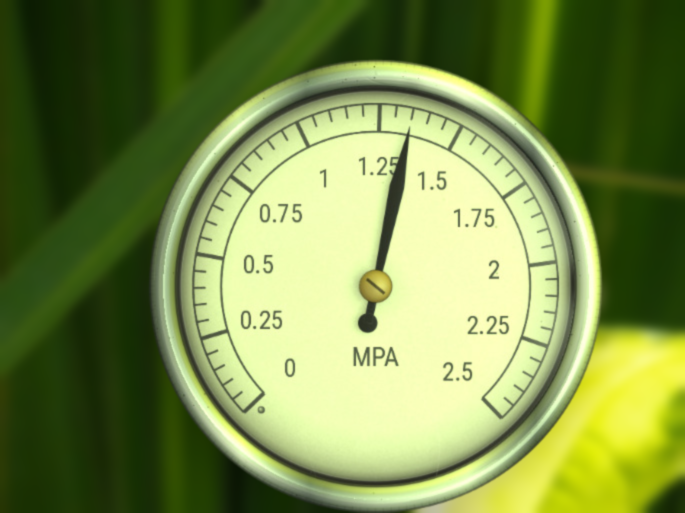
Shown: 1.35 MPa
